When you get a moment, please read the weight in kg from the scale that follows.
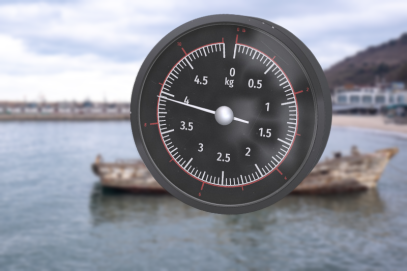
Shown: 3.95 kg
